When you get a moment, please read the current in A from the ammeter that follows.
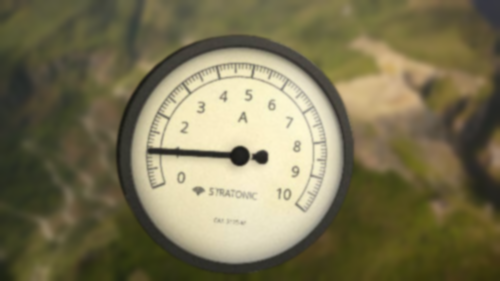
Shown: 1 A
